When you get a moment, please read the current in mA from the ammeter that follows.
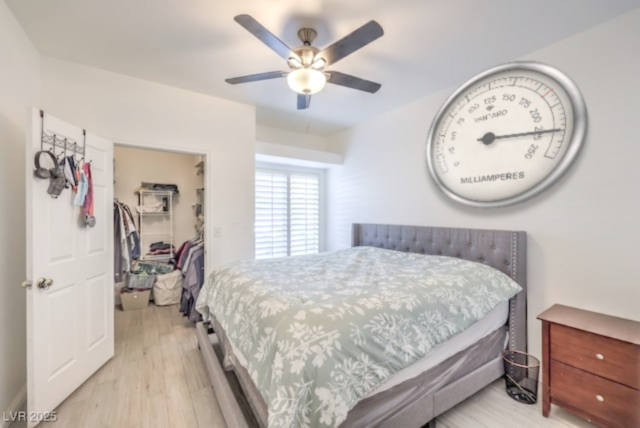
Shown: 225 mA
